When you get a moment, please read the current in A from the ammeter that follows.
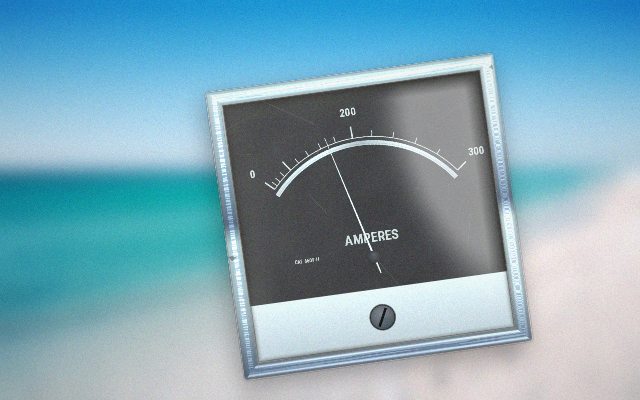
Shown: 170 A
